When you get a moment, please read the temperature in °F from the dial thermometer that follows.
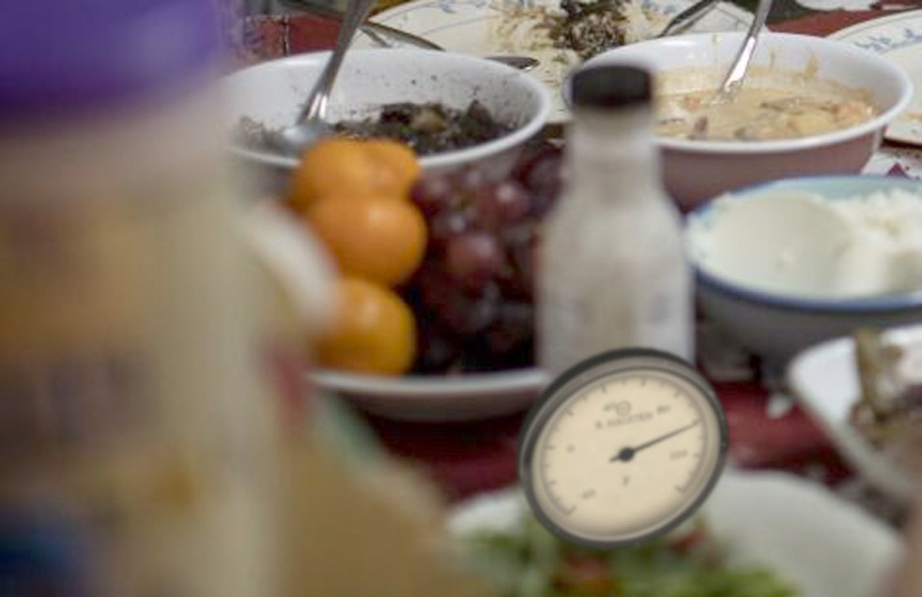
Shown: 100 °F
